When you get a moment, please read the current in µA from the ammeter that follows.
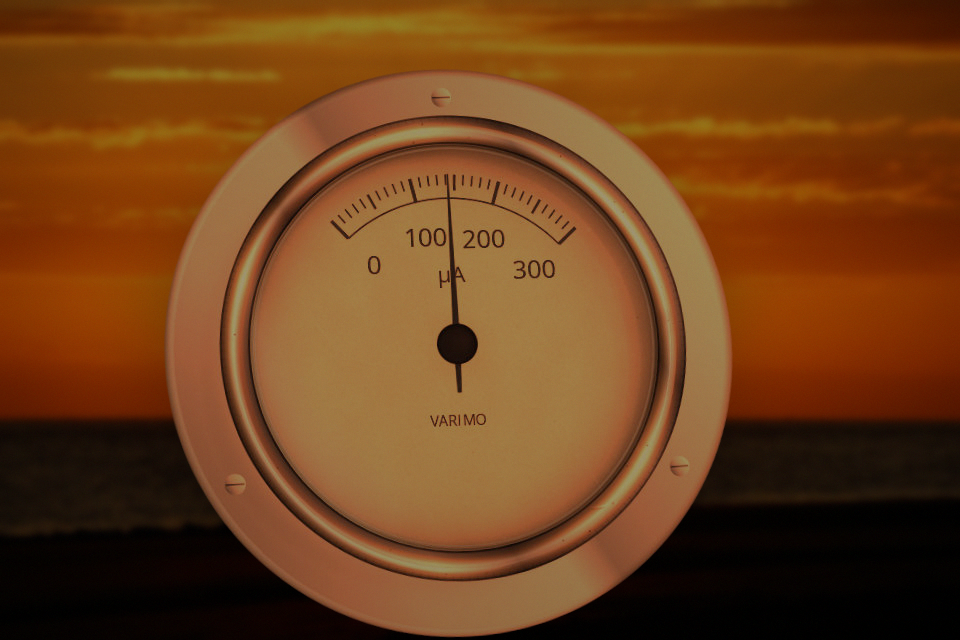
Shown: 140 µA
